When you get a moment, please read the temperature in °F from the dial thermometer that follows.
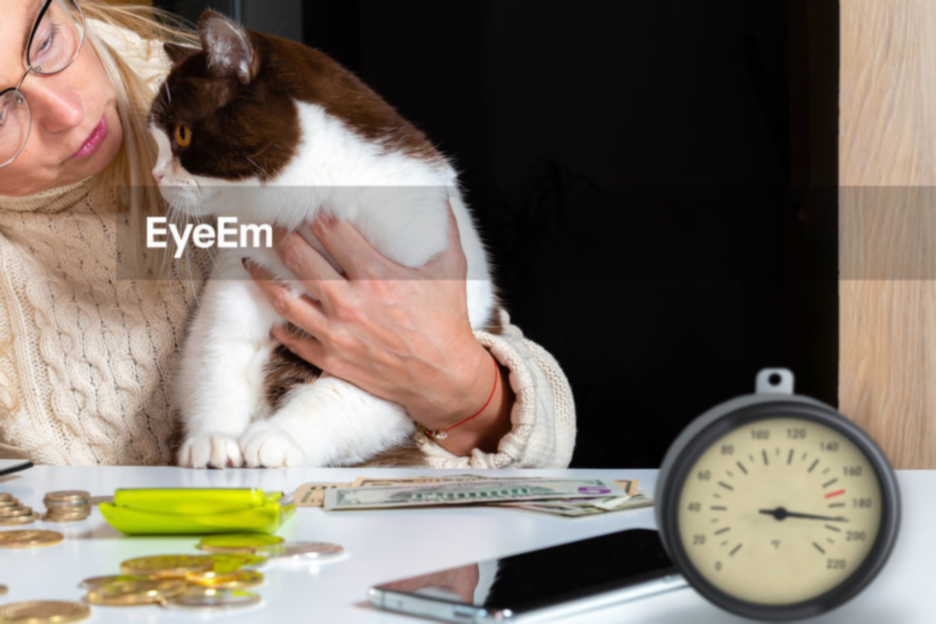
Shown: 190 °F
